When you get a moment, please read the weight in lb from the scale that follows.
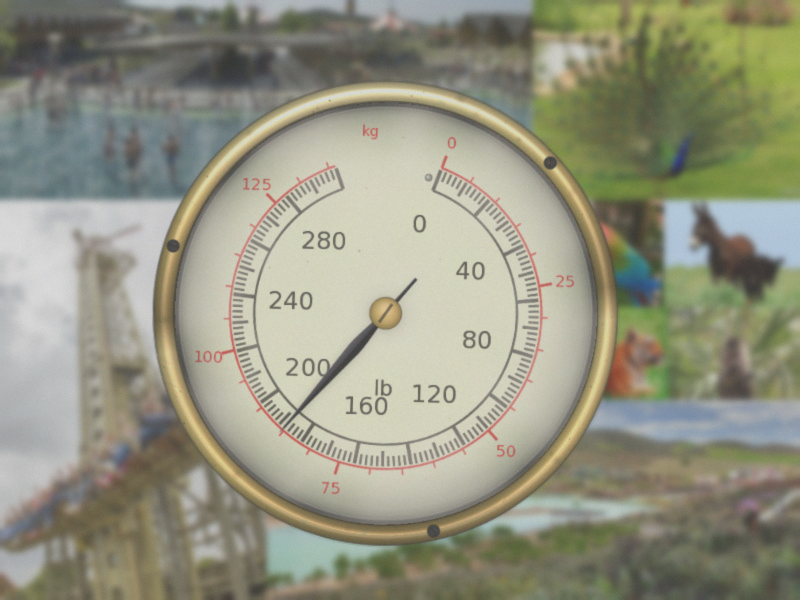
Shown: 188 lb
